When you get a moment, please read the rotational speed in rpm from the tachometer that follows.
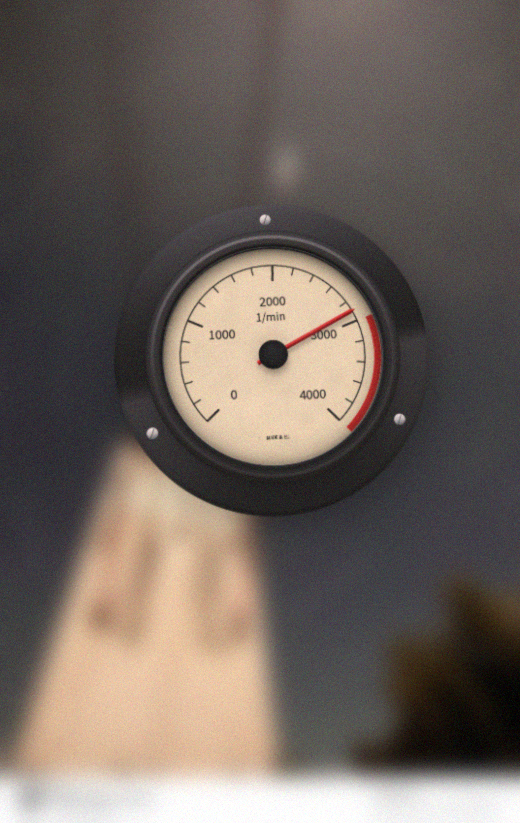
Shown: 2900 rpm
